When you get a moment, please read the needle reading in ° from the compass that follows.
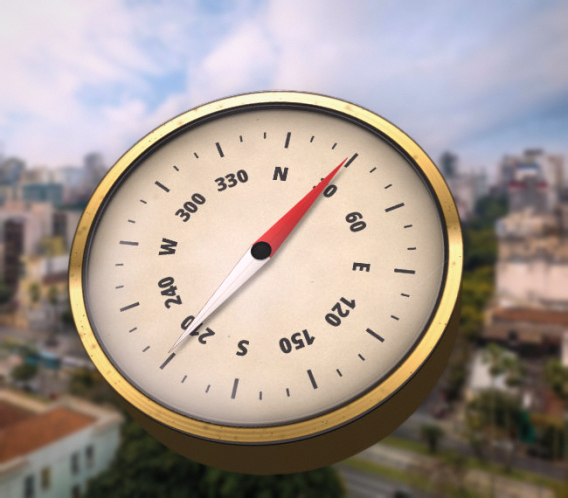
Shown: 30 °
